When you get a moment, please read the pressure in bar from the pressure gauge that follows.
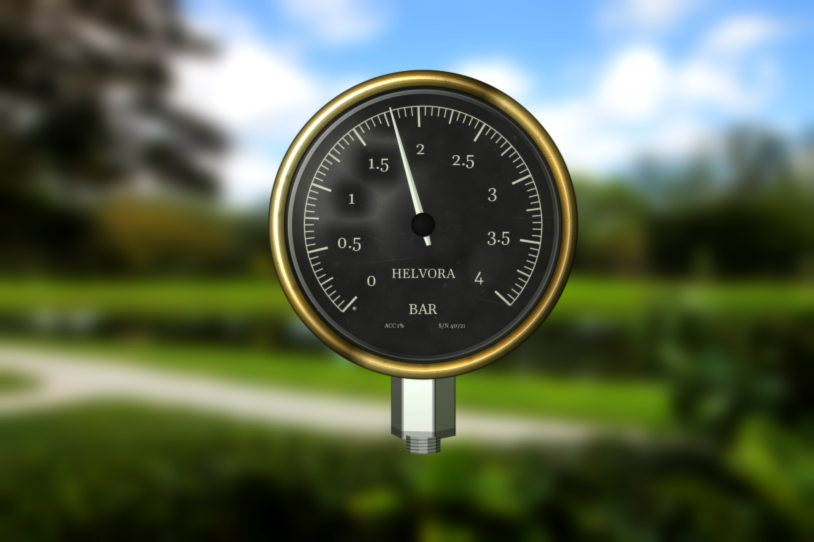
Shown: 1.8 bar
